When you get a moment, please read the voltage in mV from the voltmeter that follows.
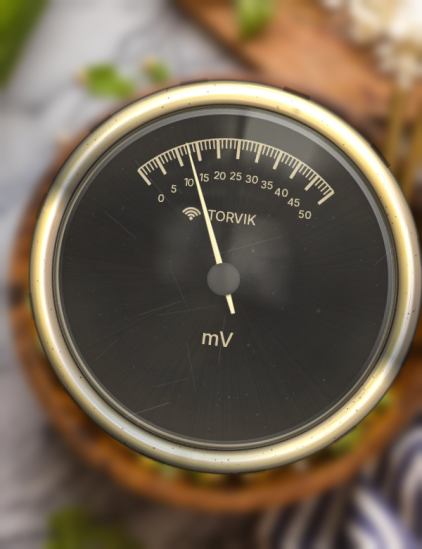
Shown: 13 mV
